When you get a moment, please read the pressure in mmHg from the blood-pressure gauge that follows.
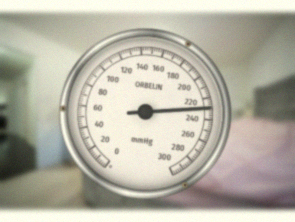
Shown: 230 mmHg
